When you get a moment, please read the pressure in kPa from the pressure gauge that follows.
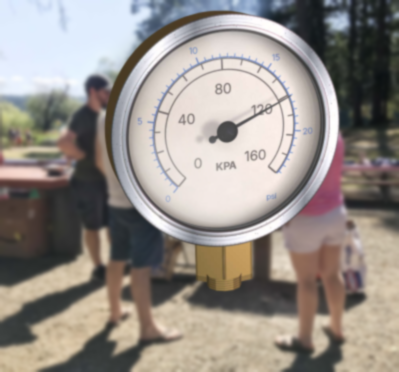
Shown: 120 kPa
